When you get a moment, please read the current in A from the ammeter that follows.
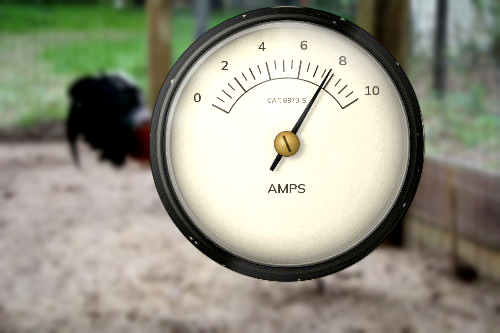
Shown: 7.75 A
